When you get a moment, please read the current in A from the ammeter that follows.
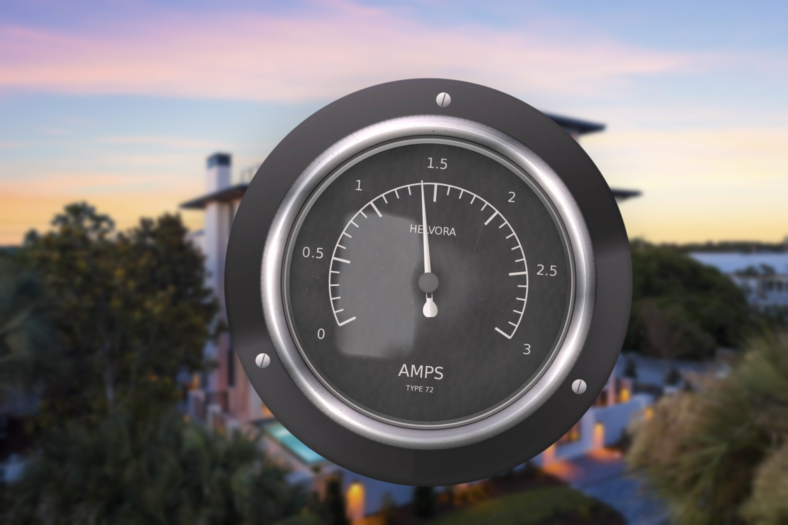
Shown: 1.4 A
